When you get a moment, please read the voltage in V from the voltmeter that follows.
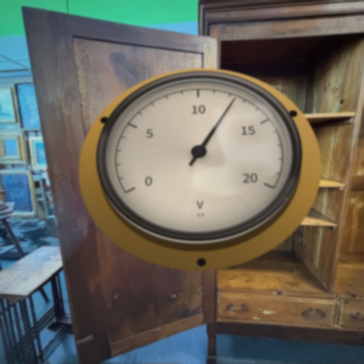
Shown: 12.5 V
